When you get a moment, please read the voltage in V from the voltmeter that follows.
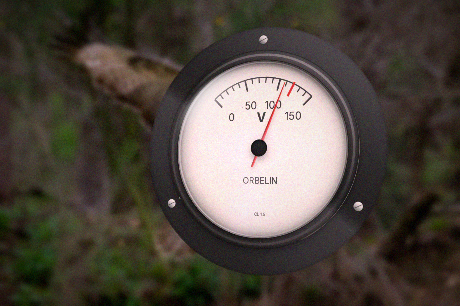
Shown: 110 V
